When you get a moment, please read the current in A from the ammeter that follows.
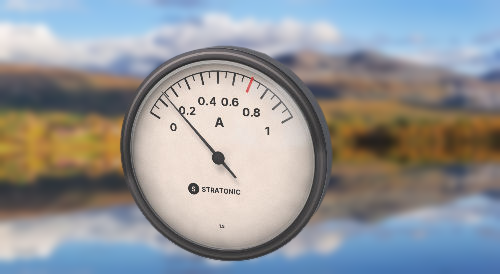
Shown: 0.15 A
